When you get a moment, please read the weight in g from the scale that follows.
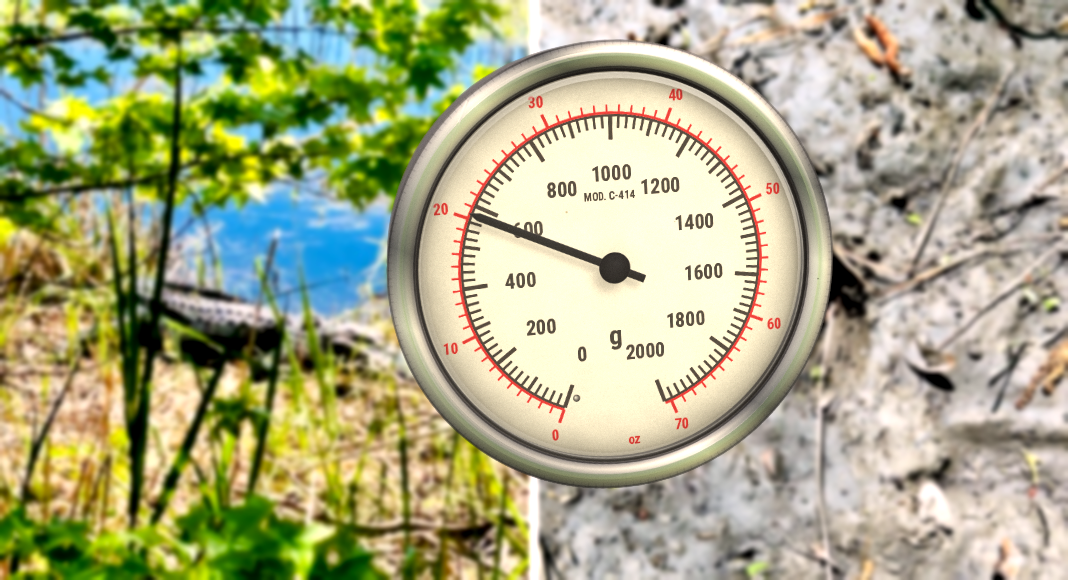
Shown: 580 g
